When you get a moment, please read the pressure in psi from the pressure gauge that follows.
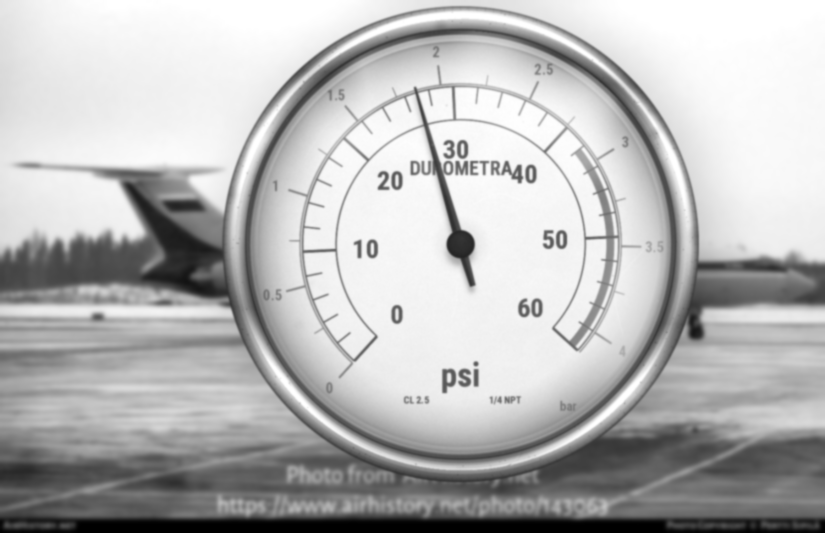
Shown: 27 psi
